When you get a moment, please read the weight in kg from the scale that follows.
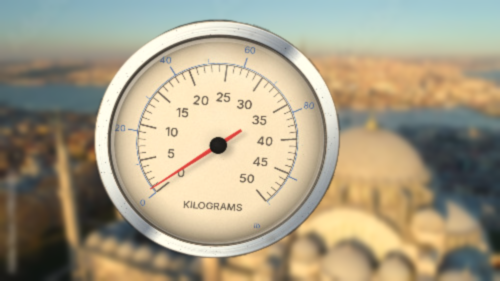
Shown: 1 kg
